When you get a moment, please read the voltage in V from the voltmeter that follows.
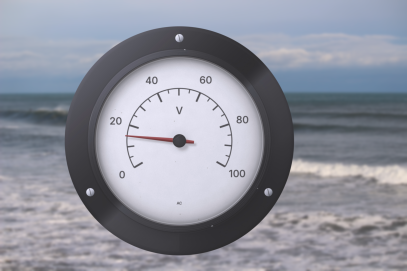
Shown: 15 V
